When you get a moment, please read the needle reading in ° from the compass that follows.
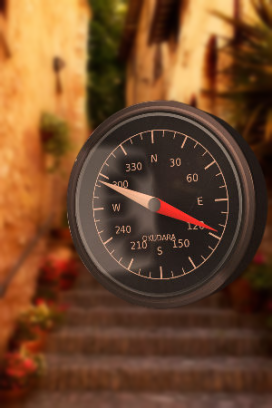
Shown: 115 °
